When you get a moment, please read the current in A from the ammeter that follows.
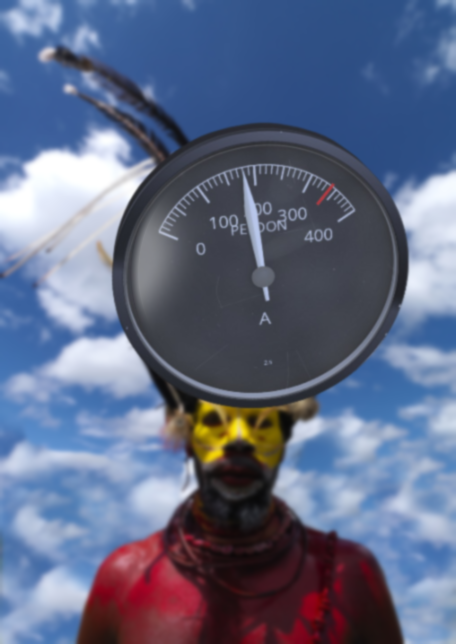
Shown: 180 A
